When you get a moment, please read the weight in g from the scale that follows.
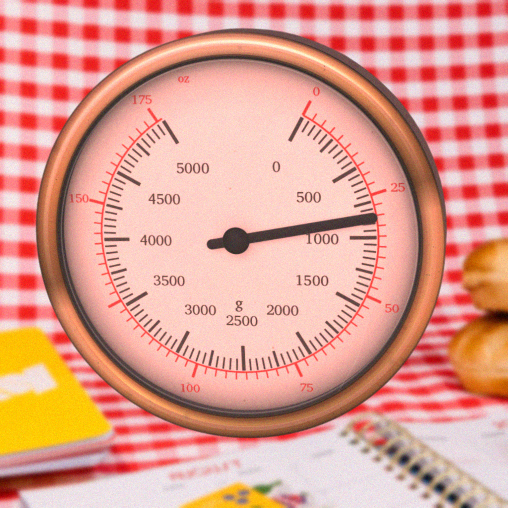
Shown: 850 g
